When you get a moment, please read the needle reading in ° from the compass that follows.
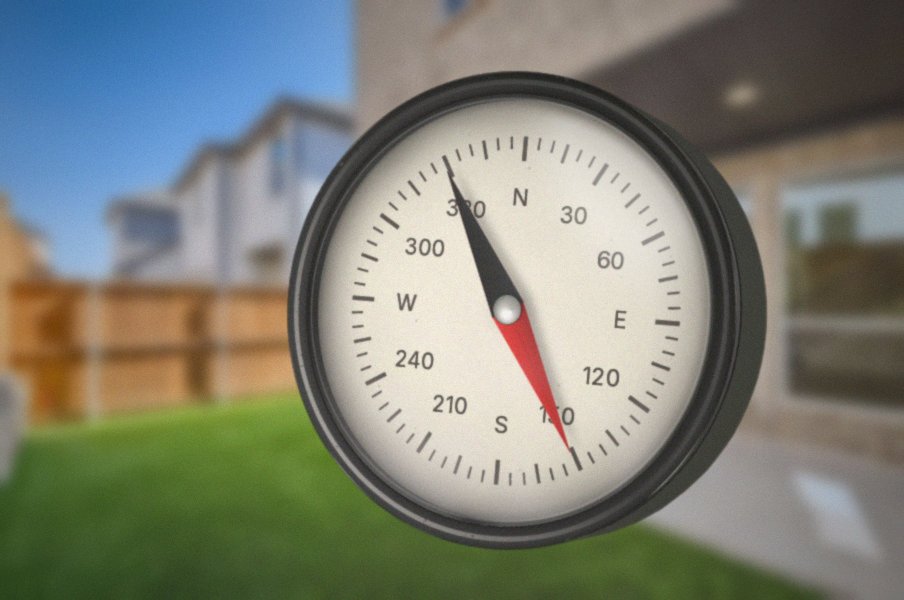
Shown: 150 °
